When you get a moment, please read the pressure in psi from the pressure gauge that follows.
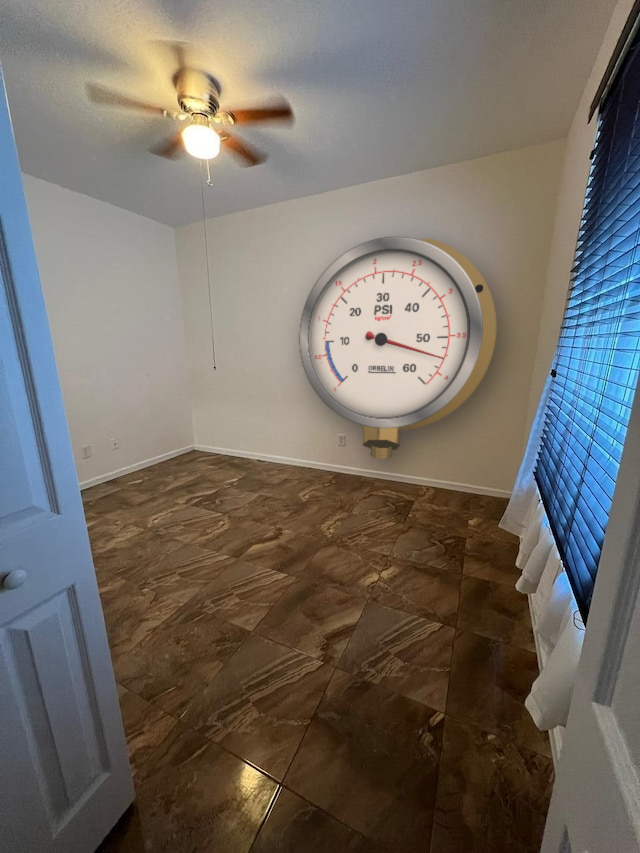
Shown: 54 psi
